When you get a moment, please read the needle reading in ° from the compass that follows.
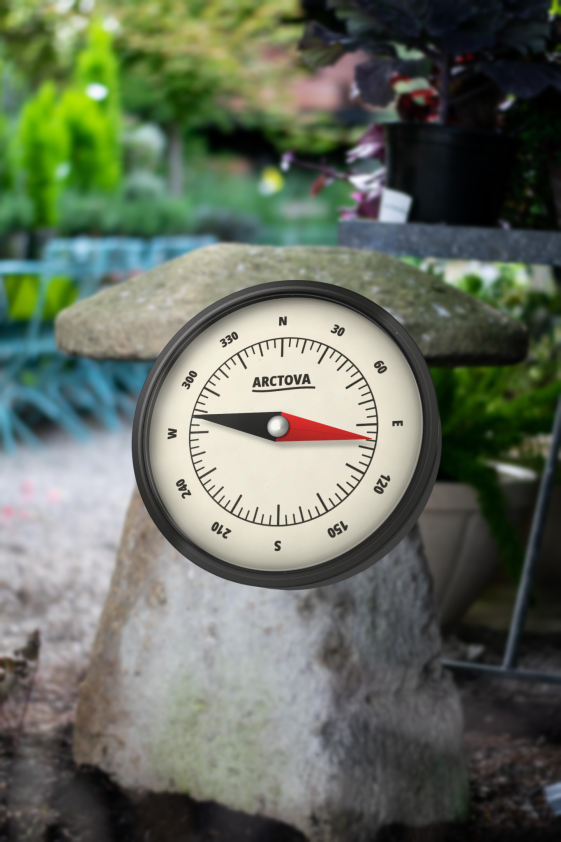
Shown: 100 °
